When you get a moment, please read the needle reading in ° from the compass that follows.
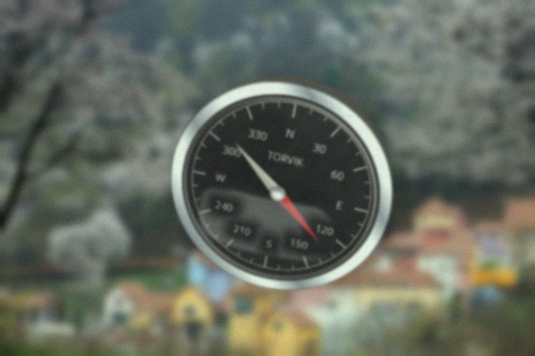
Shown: 130 °
